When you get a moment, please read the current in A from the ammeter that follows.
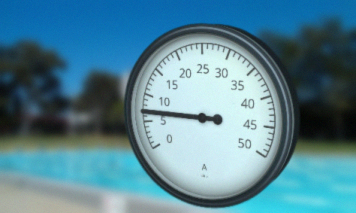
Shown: 7 A
